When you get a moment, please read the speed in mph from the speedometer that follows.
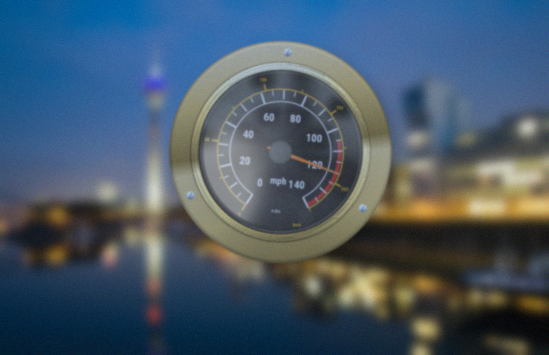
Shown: 120 mph
